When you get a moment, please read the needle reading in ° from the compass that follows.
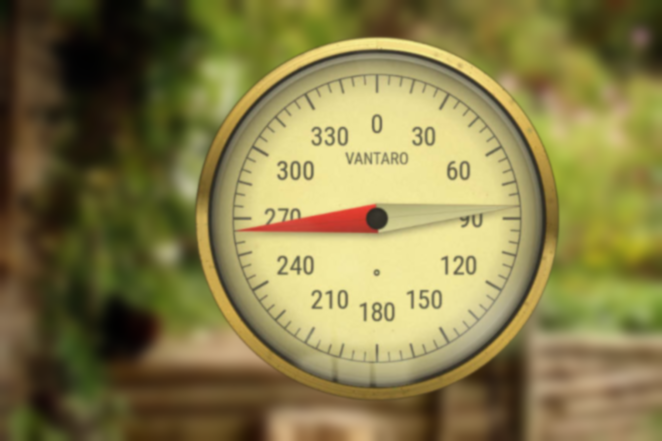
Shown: 265 °
